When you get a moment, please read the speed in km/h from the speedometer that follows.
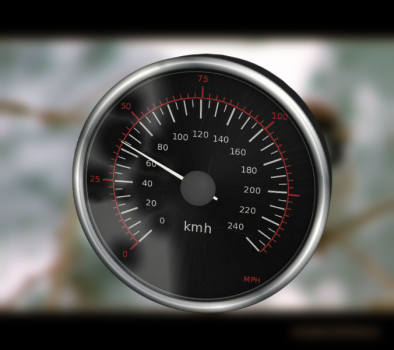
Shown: 65 km/h
